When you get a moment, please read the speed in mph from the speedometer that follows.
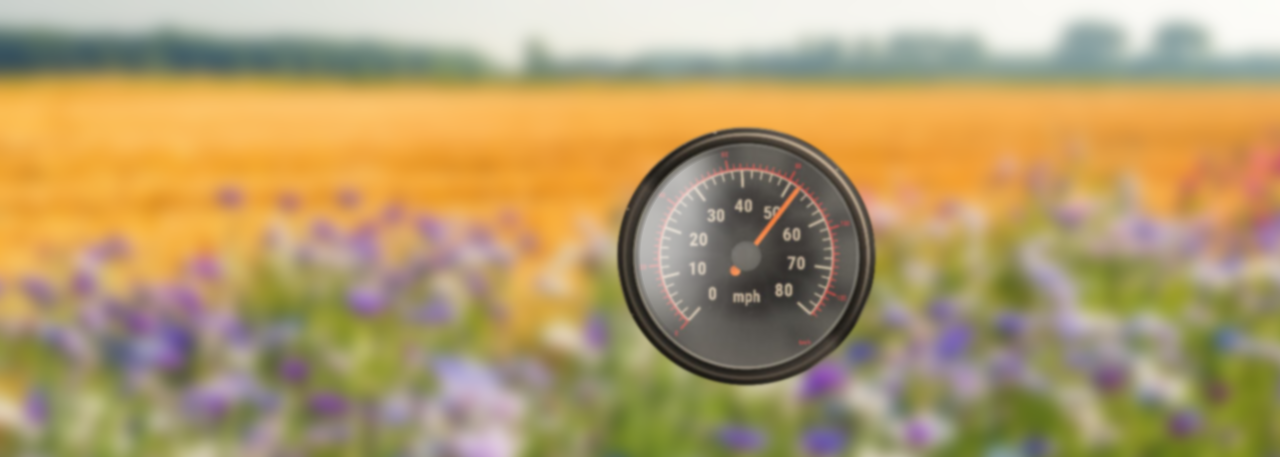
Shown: 52 mph
